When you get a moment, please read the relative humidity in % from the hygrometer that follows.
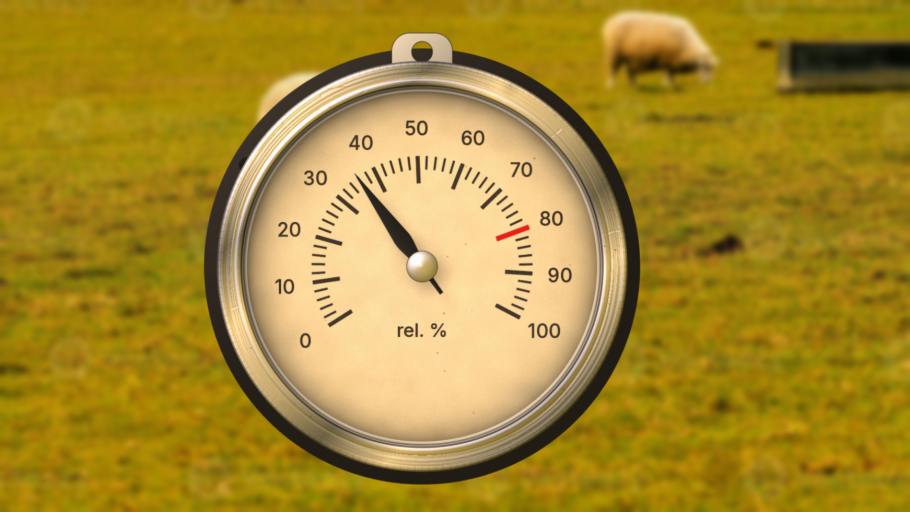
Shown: 36 %
